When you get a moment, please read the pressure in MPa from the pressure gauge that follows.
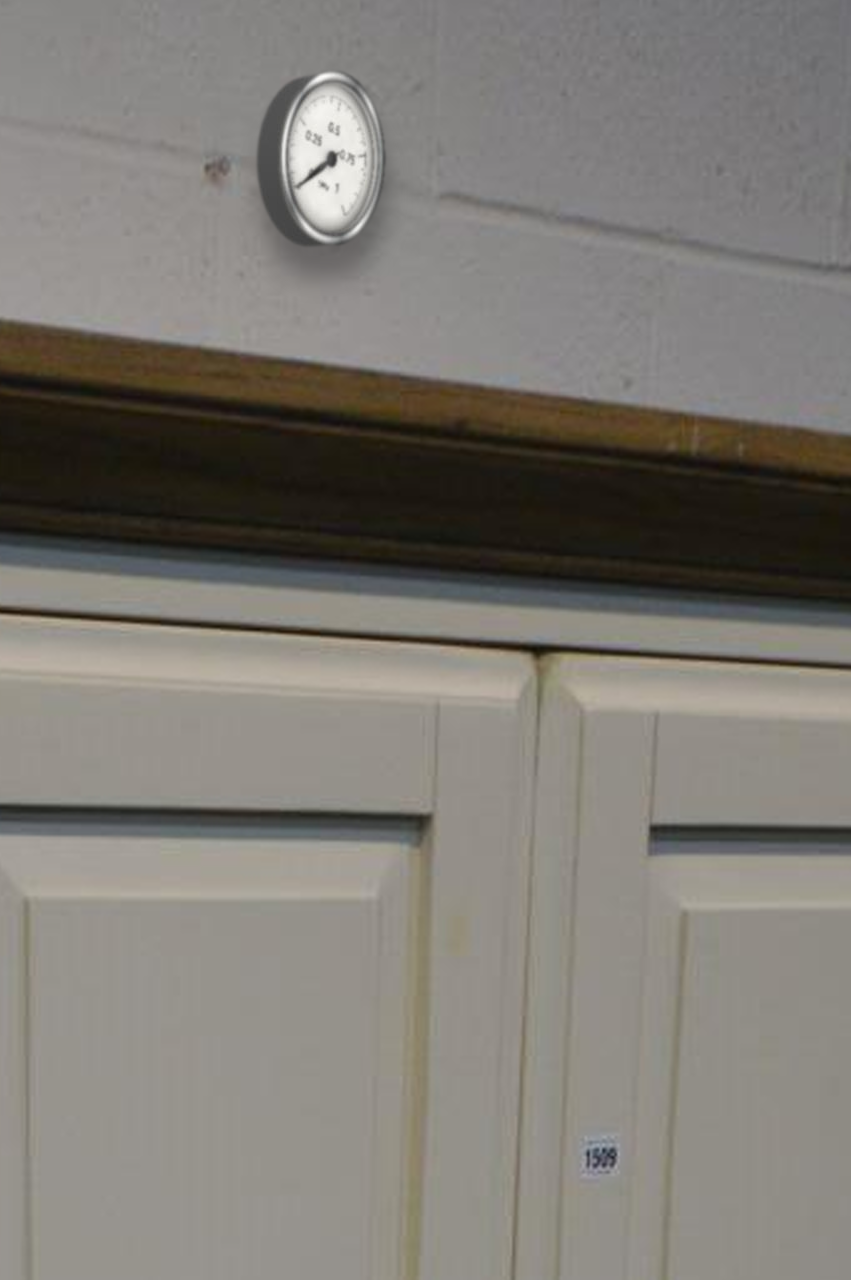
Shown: 0 MPa
